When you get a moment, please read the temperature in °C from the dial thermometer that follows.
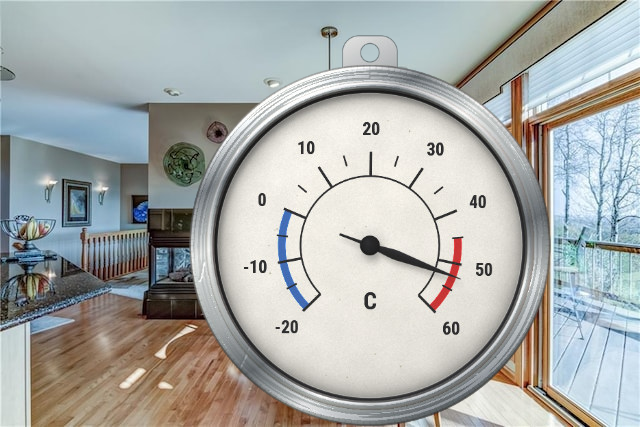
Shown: 52.5 °C
